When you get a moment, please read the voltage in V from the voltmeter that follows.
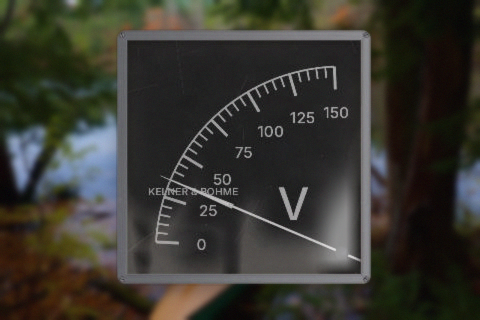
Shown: 35 V
